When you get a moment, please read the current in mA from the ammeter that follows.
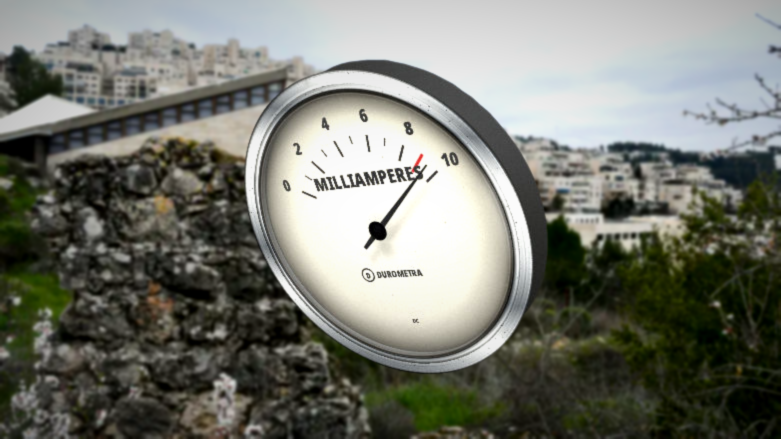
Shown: 9.5 mA
